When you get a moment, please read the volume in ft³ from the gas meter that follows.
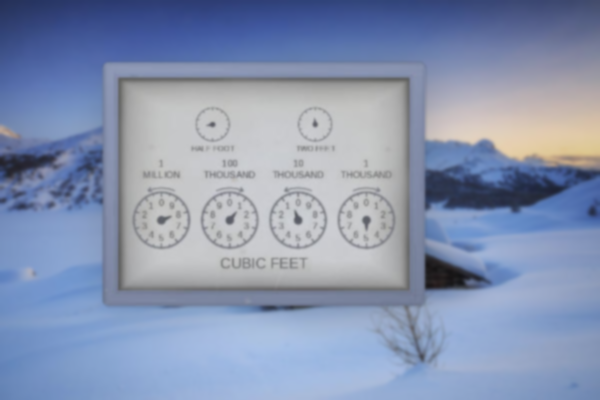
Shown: 810500 ft³
